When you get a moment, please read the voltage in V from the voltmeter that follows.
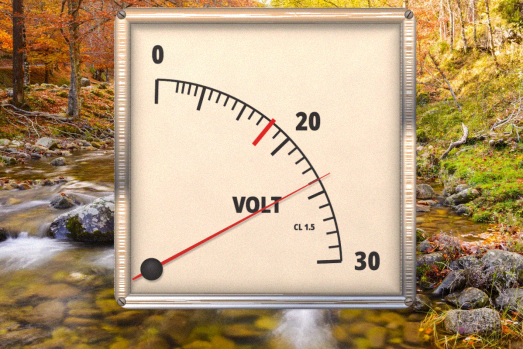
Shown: 24 V
